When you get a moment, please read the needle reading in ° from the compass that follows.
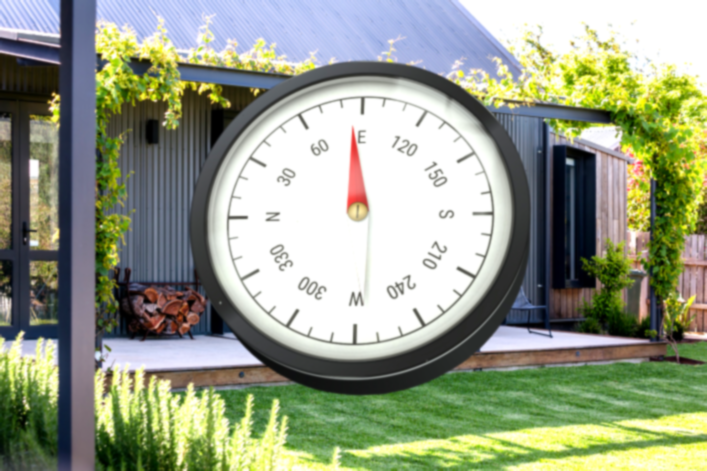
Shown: 85 °
